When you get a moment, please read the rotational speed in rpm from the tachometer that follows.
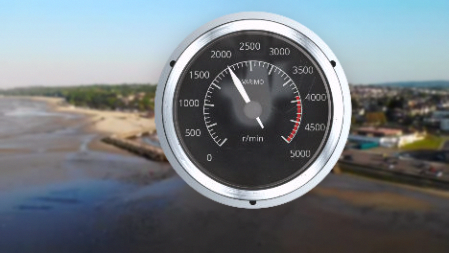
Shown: 2000 rpm
